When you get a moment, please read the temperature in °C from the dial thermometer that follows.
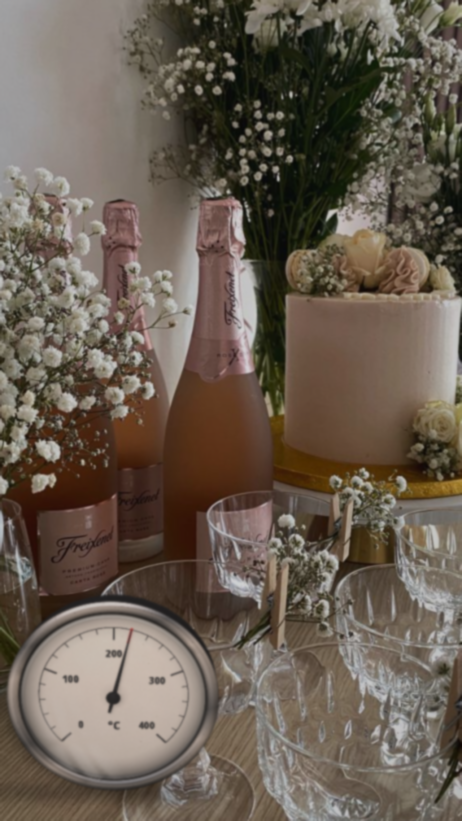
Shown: 220 °C
